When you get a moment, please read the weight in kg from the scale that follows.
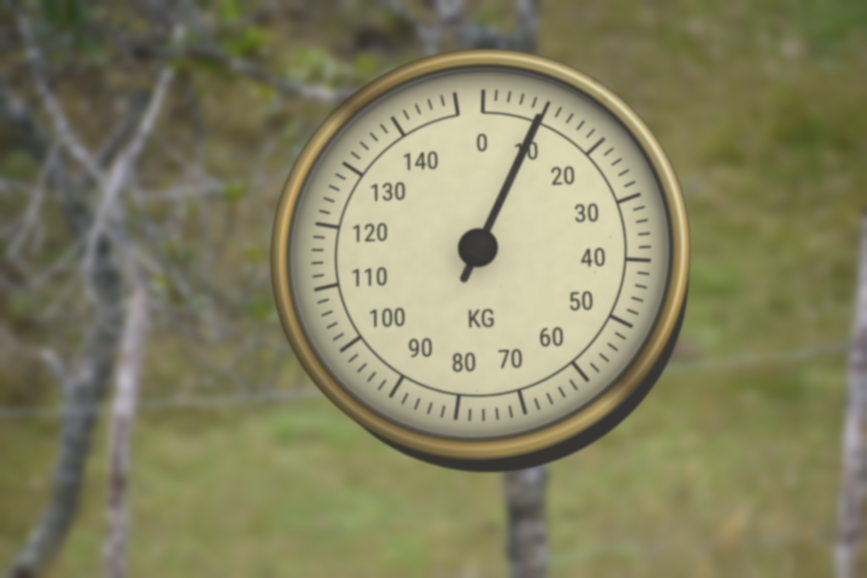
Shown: 10 kg
